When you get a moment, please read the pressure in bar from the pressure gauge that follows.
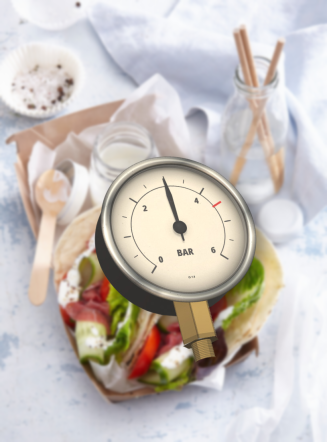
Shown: 3 bar
